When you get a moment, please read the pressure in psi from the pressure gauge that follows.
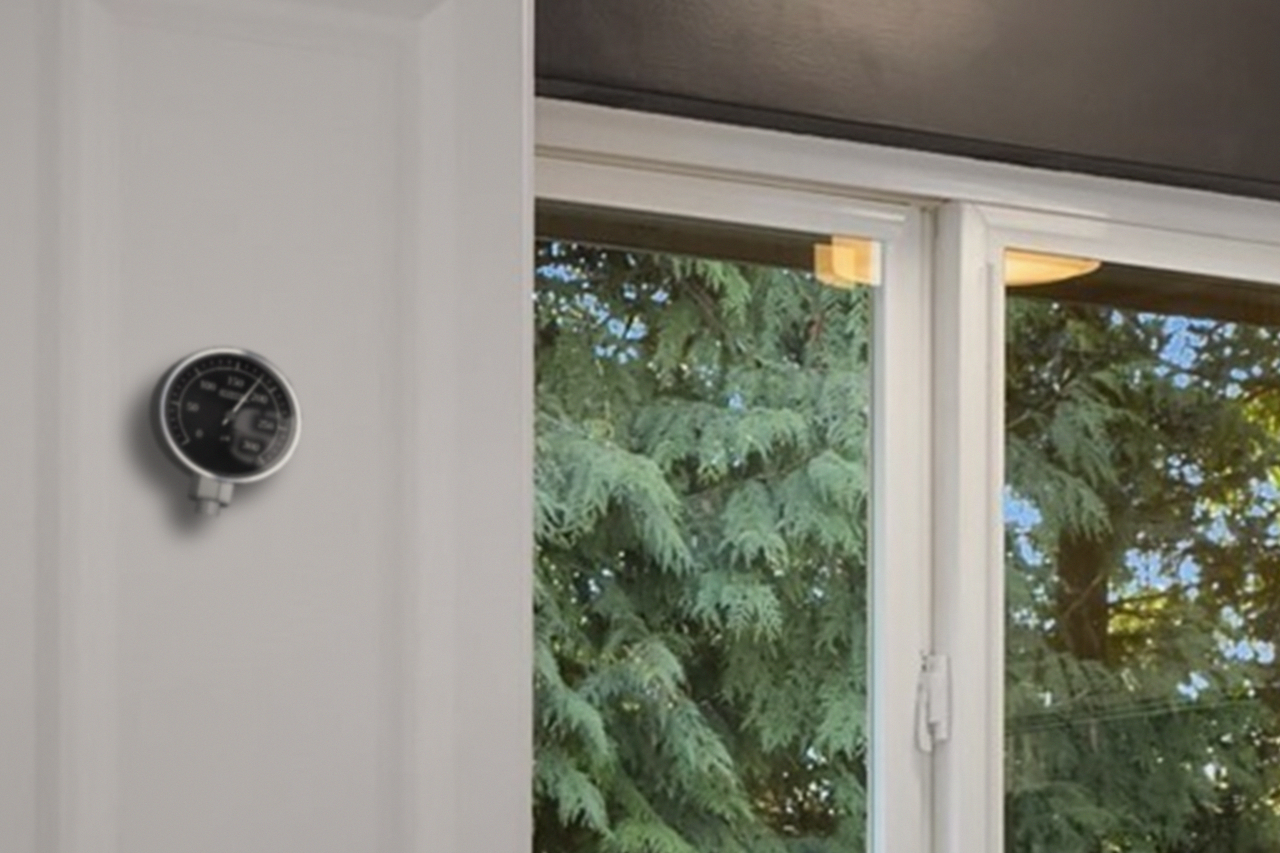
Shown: 180 psi
